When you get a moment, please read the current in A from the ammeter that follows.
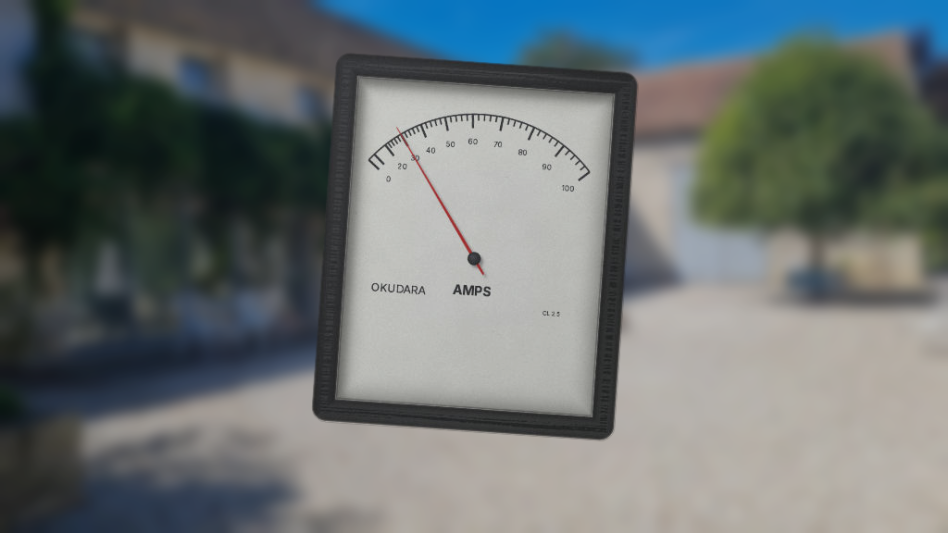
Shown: 30 A
